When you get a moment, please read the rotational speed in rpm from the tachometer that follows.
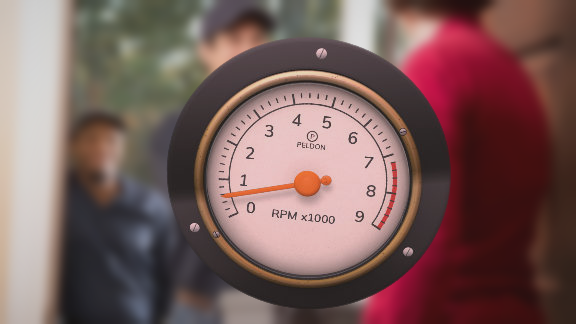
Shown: 600 rpm
